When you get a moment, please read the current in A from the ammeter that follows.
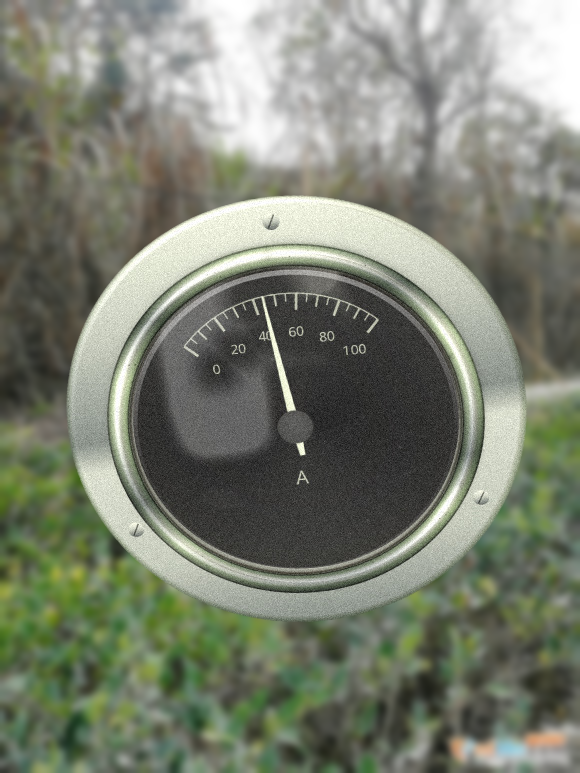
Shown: 45 A
